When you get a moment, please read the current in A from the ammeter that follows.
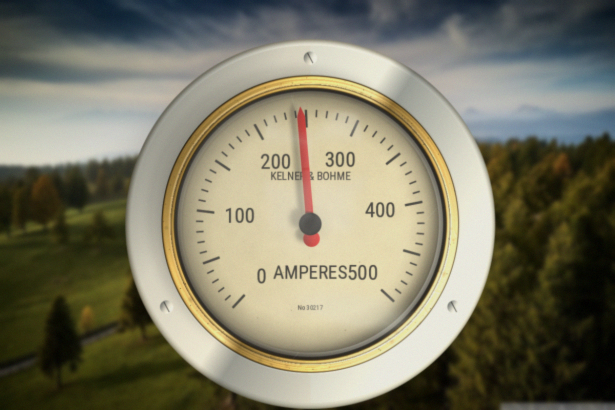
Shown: 245 A
